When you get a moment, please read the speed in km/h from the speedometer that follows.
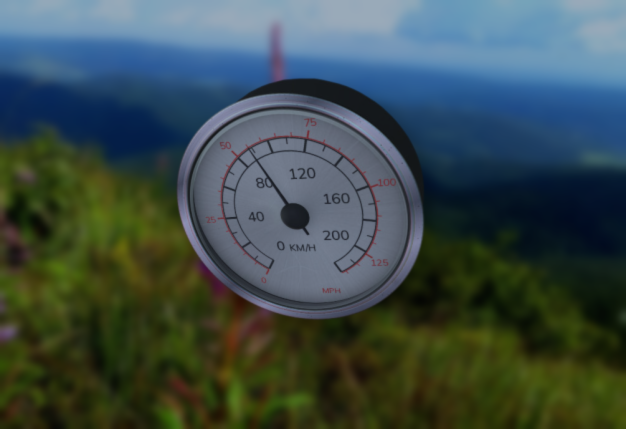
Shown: 90 km/h
